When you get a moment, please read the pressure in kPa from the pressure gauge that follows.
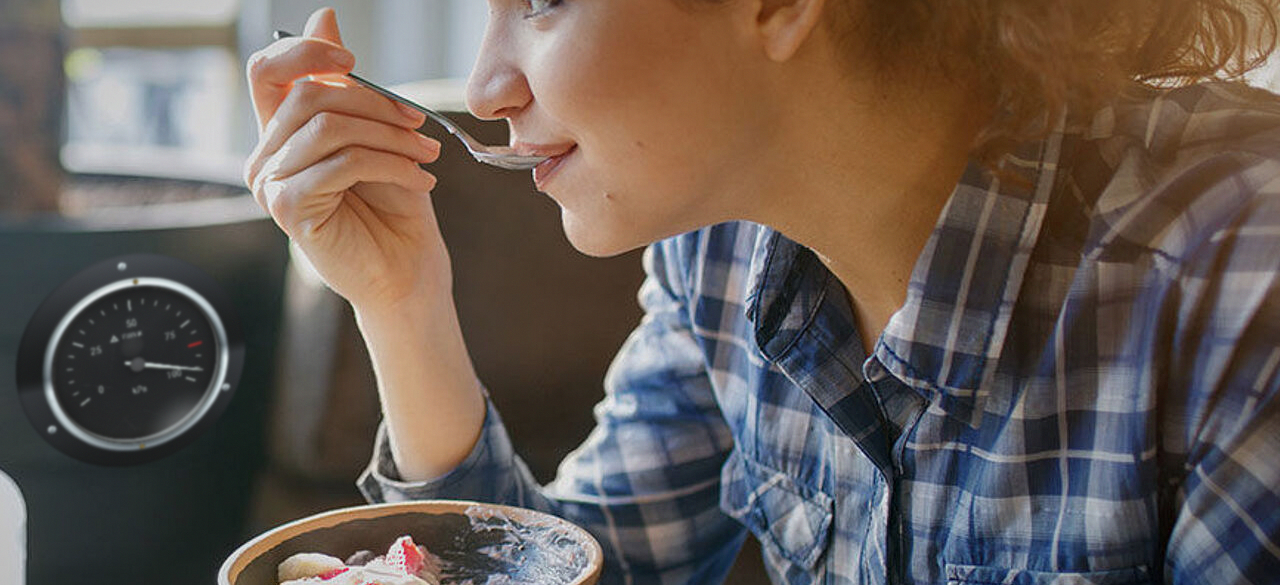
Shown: 95 kPa
